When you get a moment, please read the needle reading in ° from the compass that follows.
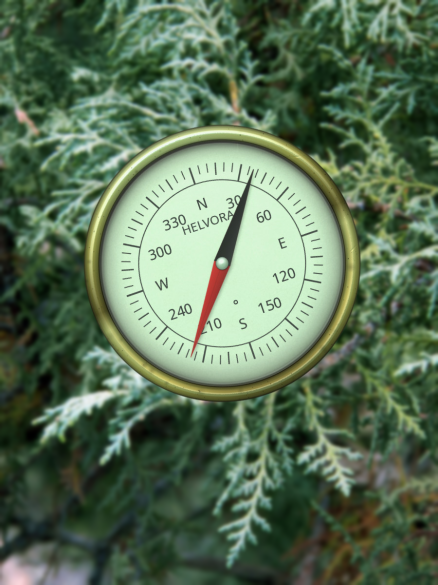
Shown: 217.5 °
